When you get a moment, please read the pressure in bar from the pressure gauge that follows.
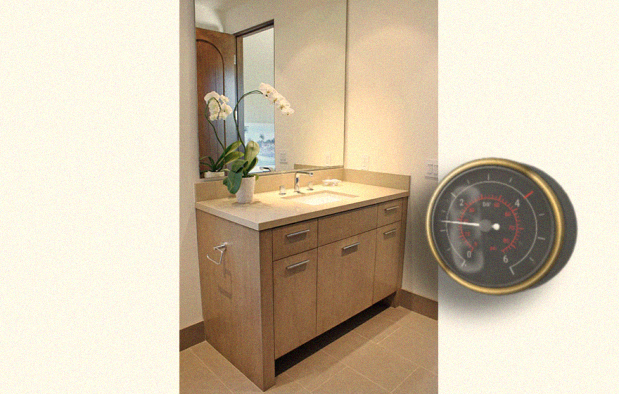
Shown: 1.25 bar
